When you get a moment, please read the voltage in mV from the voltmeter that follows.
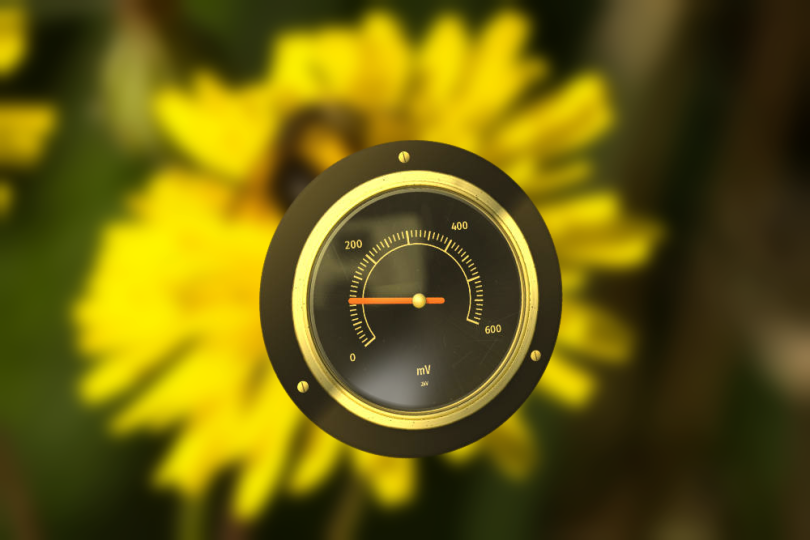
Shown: 100 mV
